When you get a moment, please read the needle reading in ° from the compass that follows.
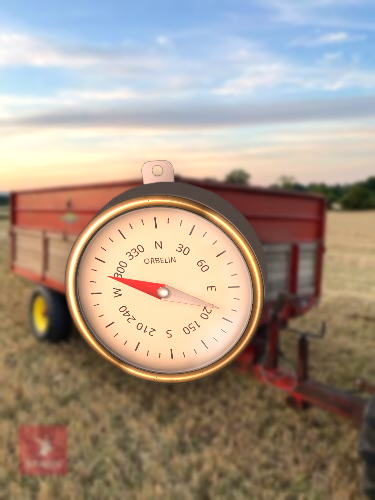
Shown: 290 °
